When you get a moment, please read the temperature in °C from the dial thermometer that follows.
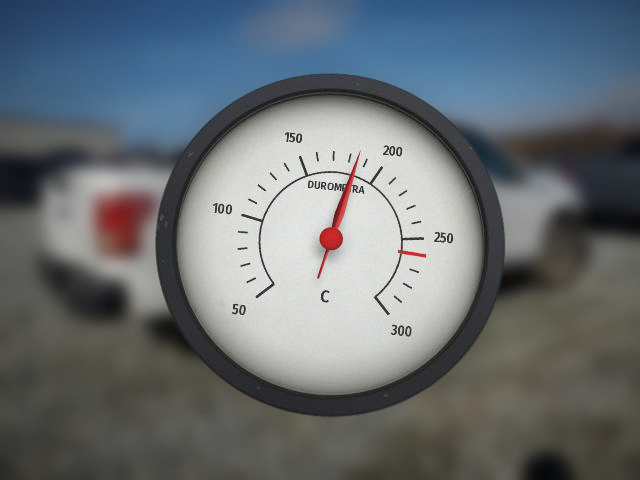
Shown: 185 °C
